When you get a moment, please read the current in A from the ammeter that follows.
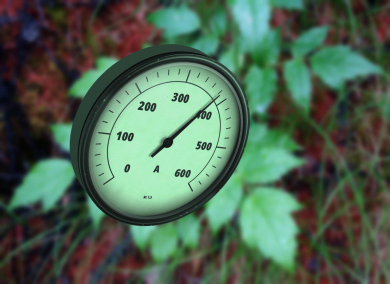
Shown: 380 A
